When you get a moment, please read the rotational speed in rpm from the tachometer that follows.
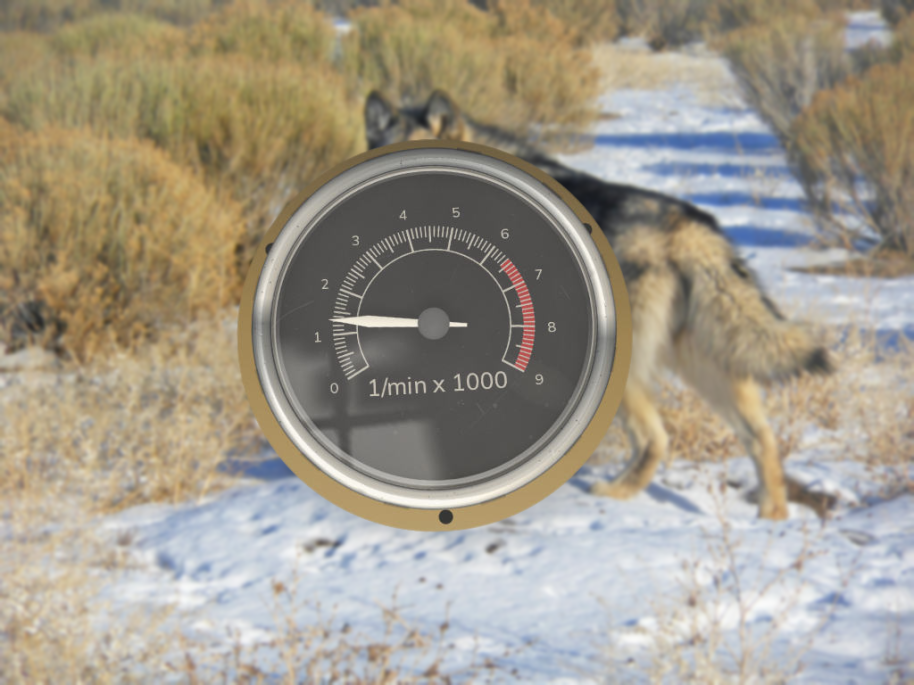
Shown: 1300 rpm
